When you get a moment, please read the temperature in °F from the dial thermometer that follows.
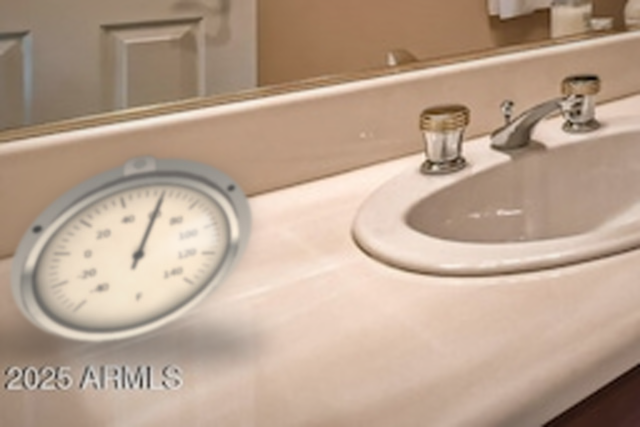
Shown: 60 °F
